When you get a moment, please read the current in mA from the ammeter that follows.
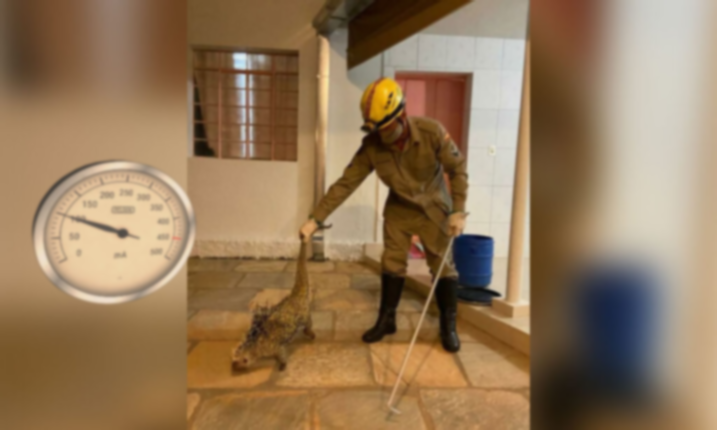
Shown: 100 mA
